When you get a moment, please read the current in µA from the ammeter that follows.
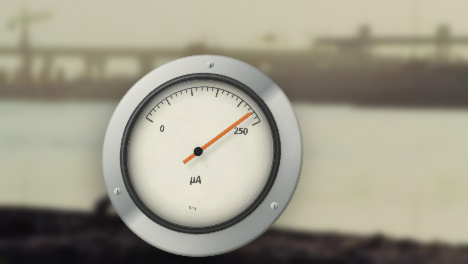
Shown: 230 µA
